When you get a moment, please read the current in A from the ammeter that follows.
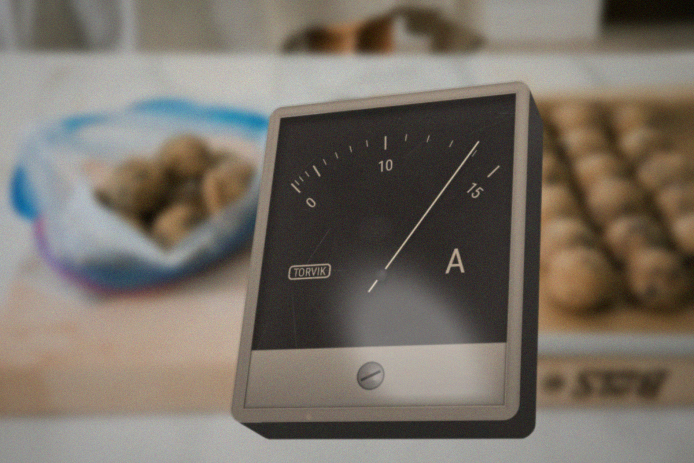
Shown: 14 A
